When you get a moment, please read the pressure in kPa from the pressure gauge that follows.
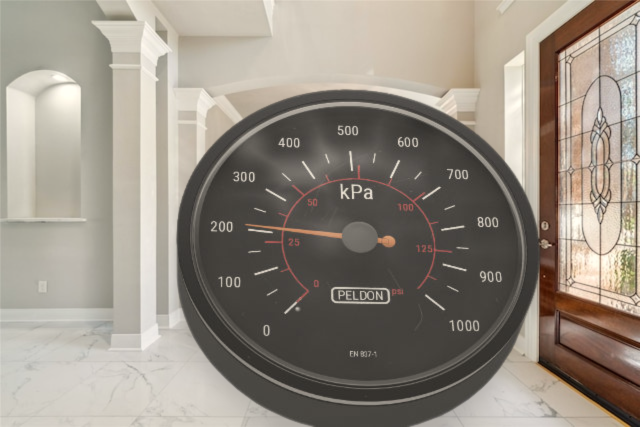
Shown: 200 kPa
